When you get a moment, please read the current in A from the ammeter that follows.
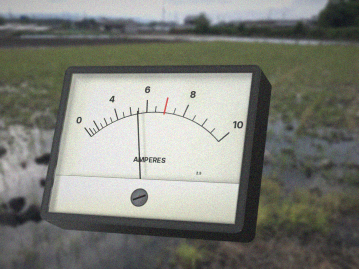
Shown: 5.5 A
